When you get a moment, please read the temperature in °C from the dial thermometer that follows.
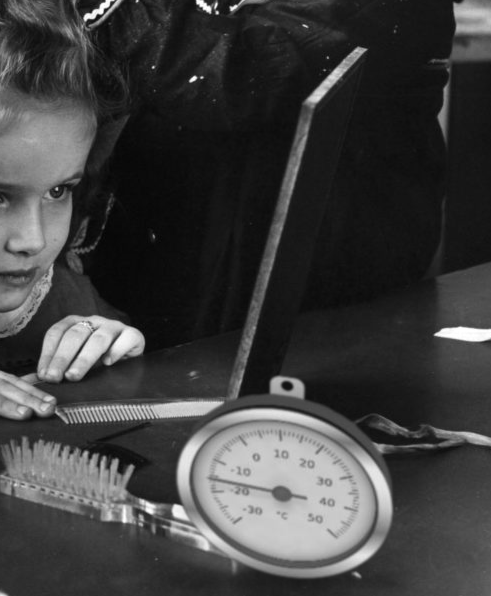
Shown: -15 °C
